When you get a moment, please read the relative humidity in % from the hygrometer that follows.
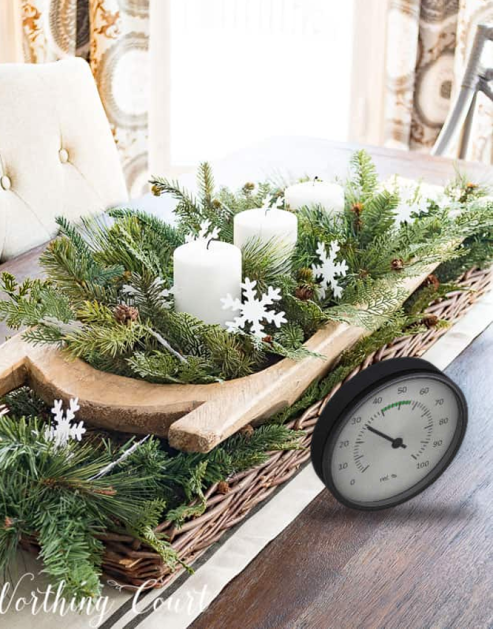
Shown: 30 %
